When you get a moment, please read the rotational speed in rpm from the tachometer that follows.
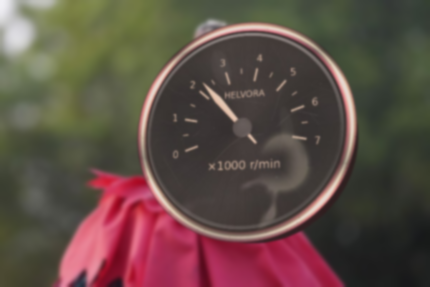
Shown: 2250 rpm
